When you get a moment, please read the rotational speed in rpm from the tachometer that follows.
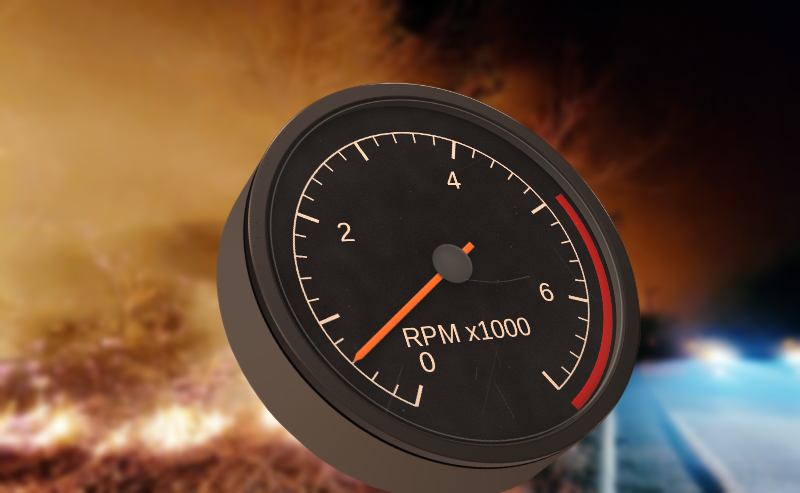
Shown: 600 rpm
